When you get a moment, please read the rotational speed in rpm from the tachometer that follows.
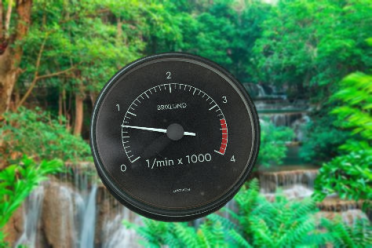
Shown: 700 rpm
